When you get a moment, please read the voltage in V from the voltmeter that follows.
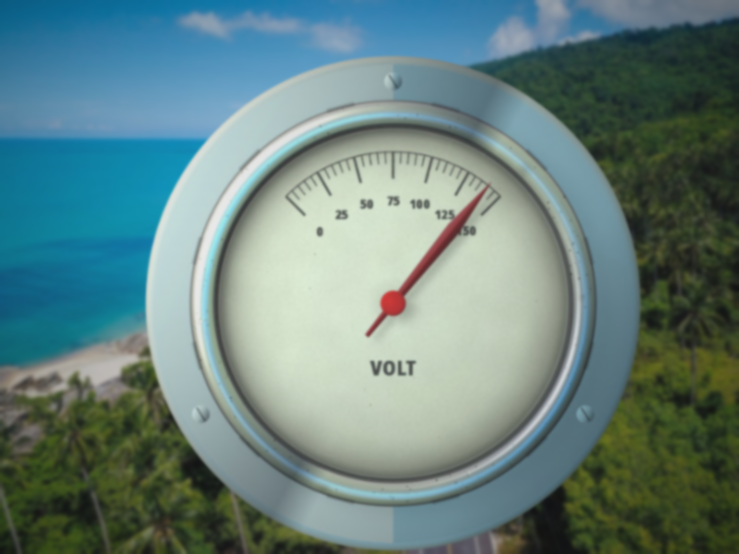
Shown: 140 V
